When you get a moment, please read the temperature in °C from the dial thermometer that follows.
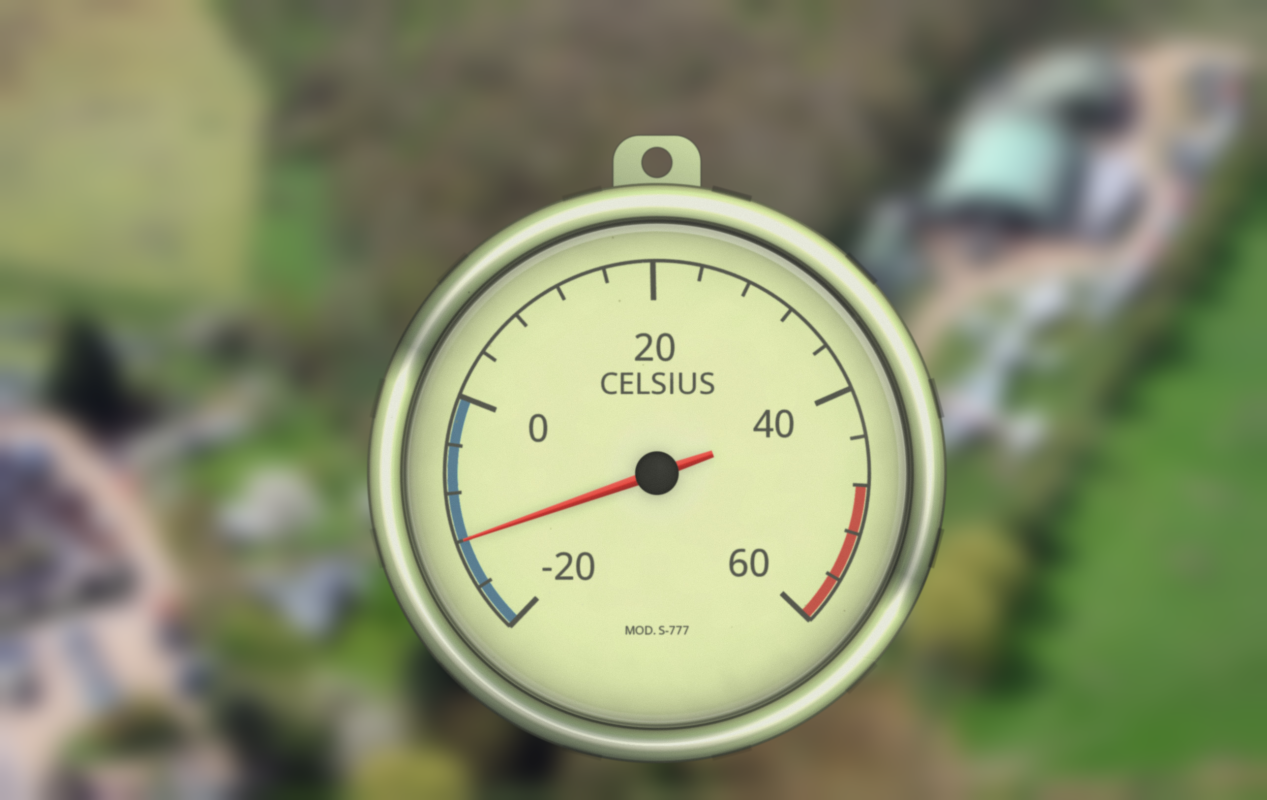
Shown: -12 °C
